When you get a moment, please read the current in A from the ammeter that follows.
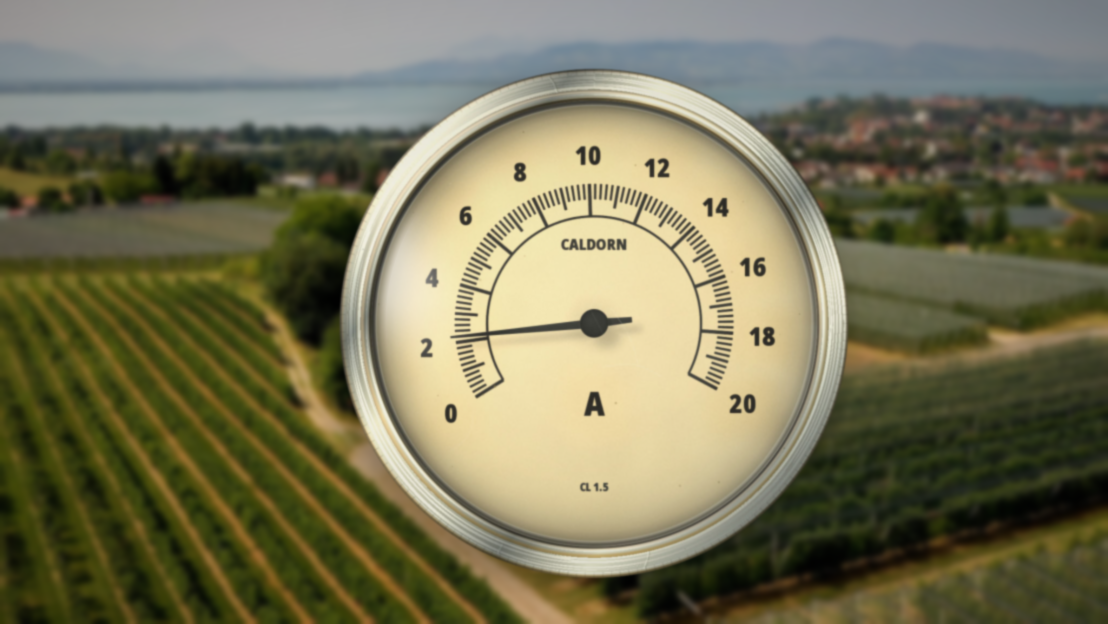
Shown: 2.2 A
